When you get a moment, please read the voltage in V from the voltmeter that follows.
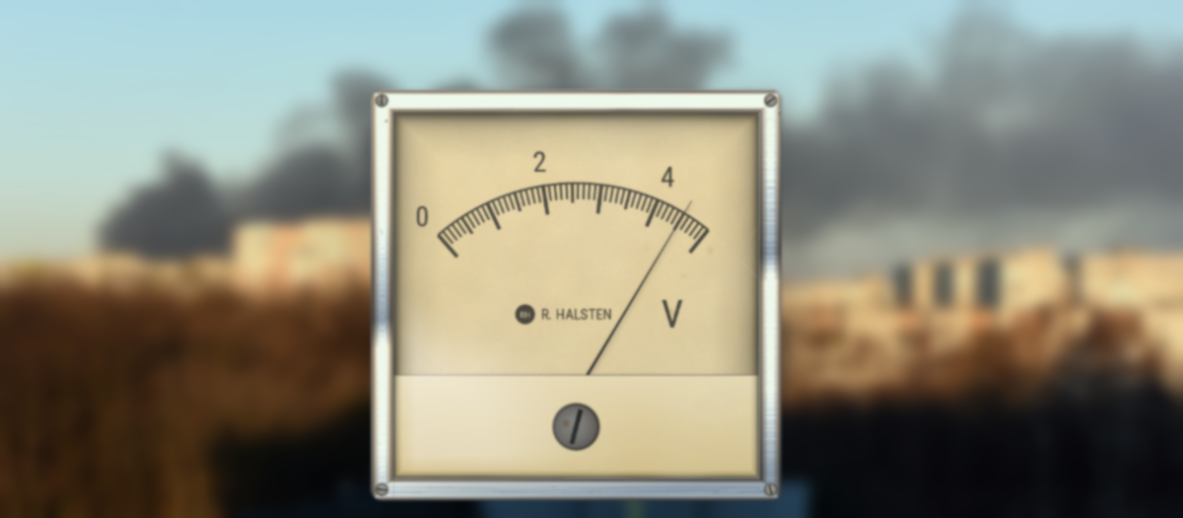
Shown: 4.5 V
